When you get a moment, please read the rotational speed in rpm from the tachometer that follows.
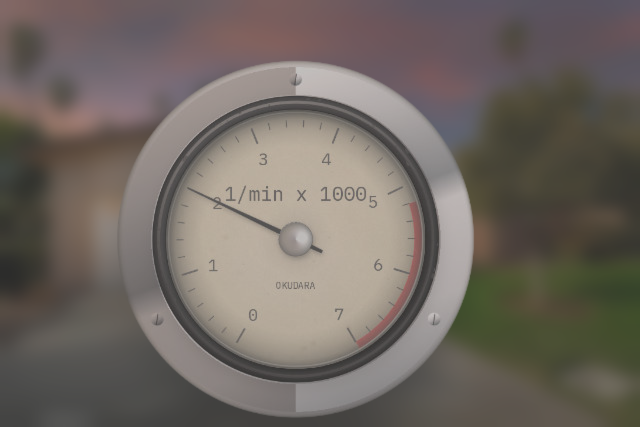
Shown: 2000 rpm
